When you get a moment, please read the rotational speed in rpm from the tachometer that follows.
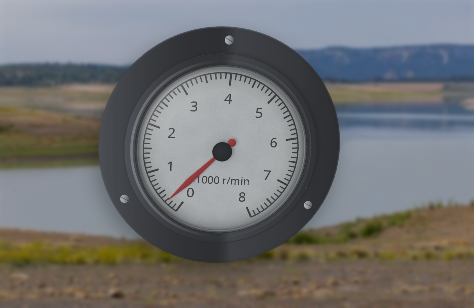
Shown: 300 rpm
